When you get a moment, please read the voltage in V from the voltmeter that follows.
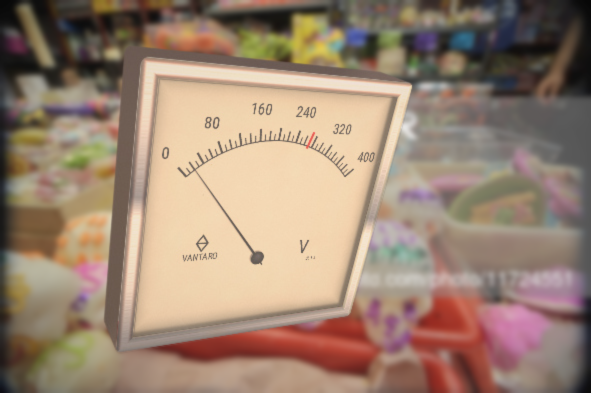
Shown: 20 V
